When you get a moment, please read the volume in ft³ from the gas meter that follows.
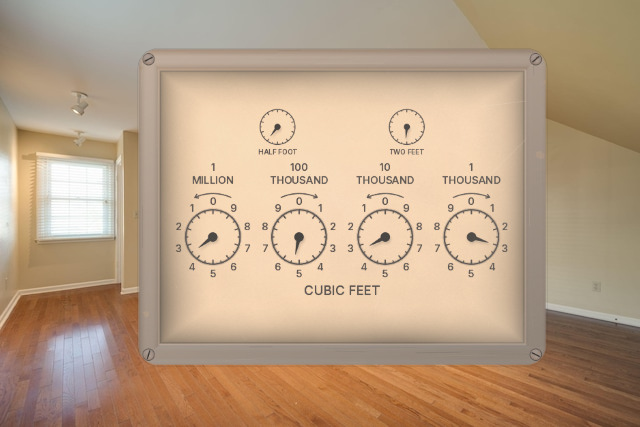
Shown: 353300 ft³
